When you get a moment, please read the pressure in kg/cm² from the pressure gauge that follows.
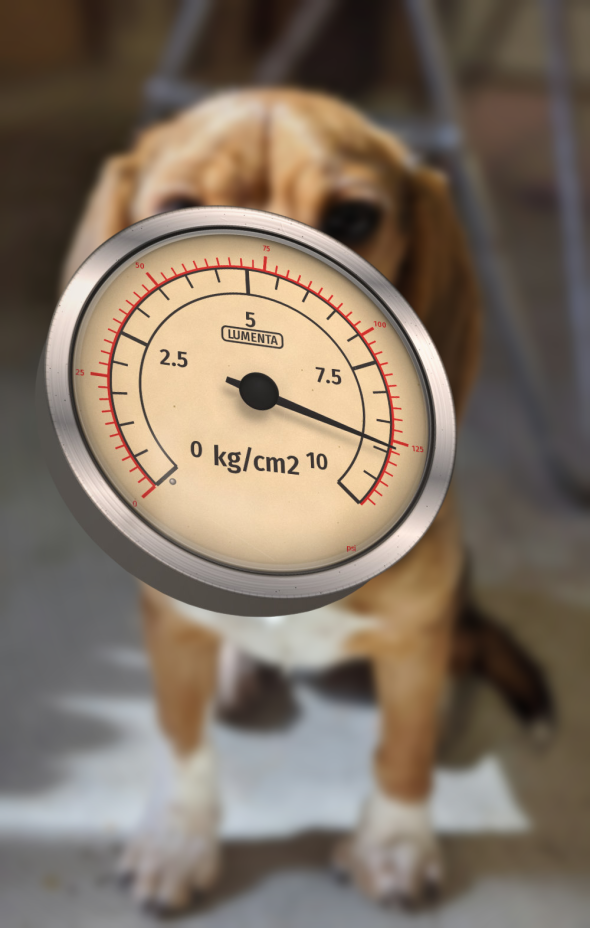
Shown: 9 kg/cm²
